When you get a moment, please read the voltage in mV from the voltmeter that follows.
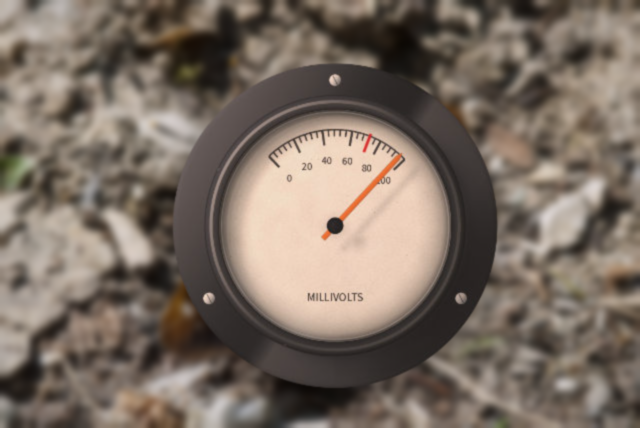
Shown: 96 mV
